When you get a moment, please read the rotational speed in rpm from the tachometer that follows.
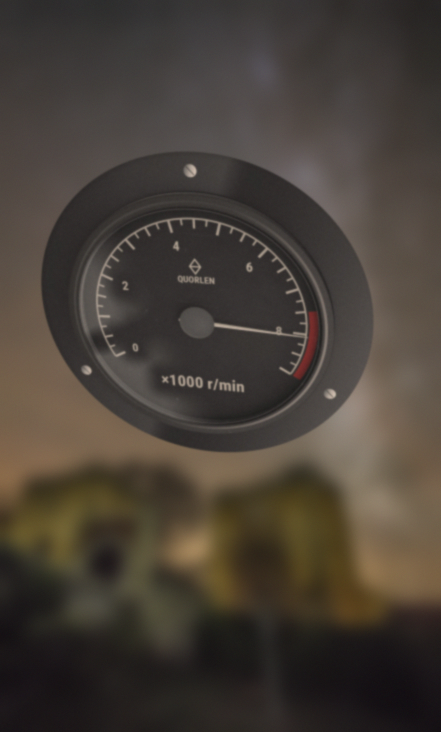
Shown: 8000 rpm
